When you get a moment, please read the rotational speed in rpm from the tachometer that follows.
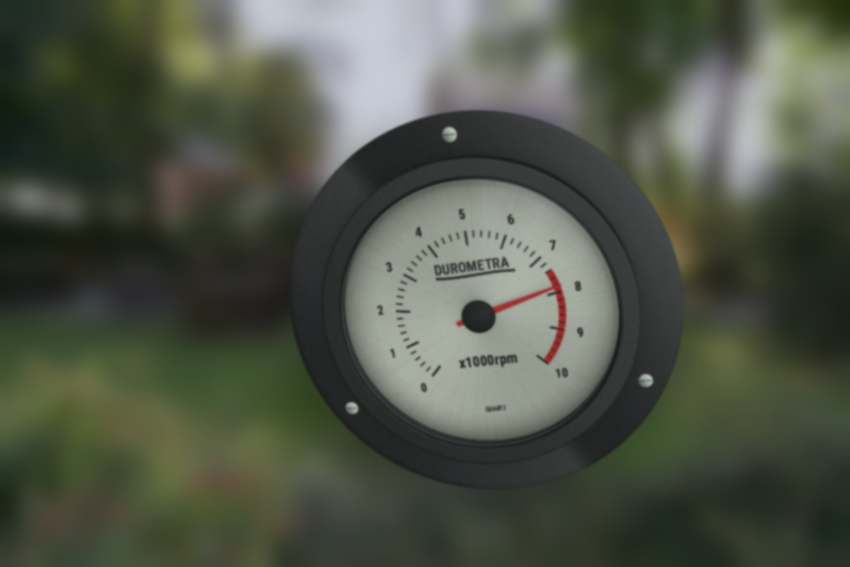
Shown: 7800 rpm
